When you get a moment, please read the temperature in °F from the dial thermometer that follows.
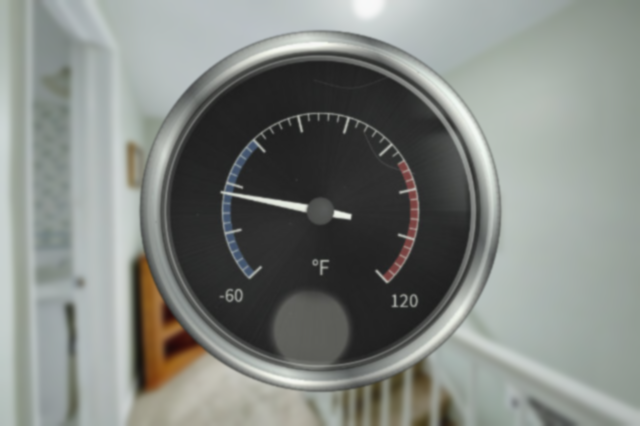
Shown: -24 °F
